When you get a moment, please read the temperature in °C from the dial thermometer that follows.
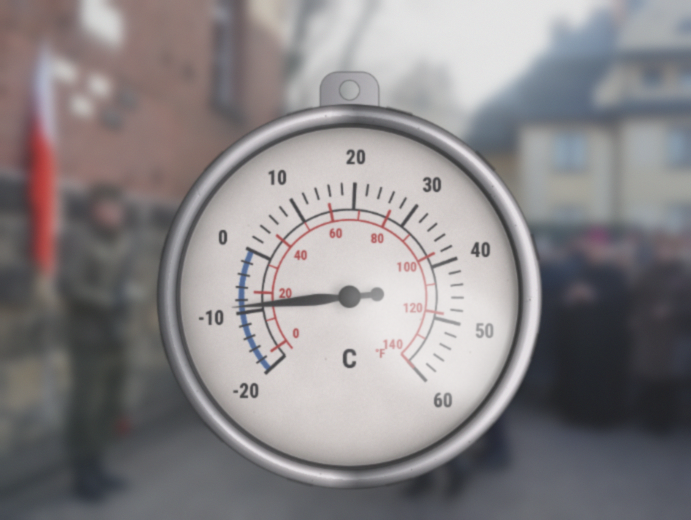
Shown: -9 °C
